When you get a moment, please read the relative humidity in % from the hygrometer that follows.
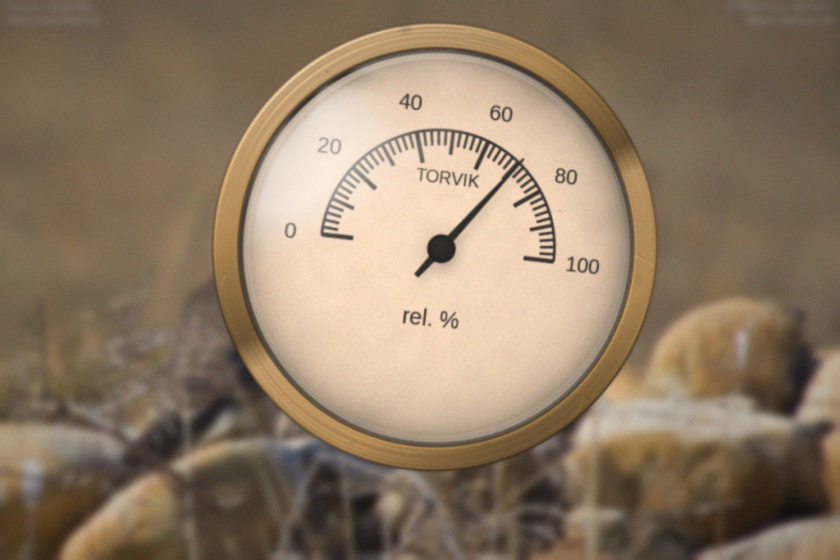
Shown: 70 %
